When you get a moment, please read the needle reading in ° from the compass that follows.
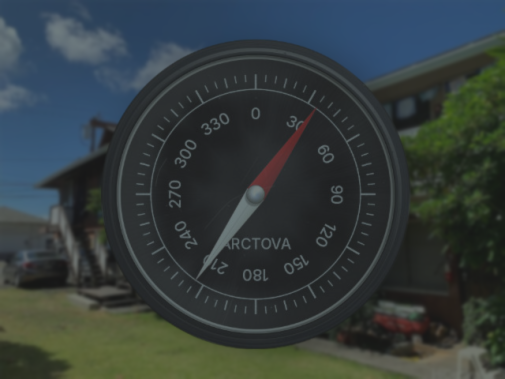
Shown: 35 °
